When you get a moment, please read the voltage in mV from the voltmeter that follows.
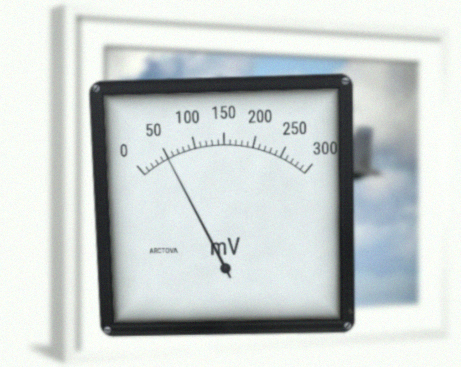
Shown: 50 mV
